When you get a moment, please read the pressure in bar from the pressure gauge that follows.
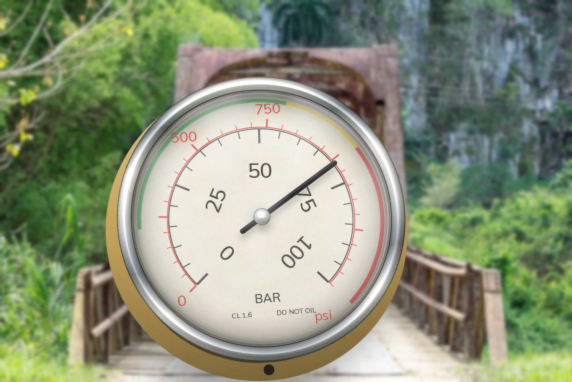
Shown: 70 bar
